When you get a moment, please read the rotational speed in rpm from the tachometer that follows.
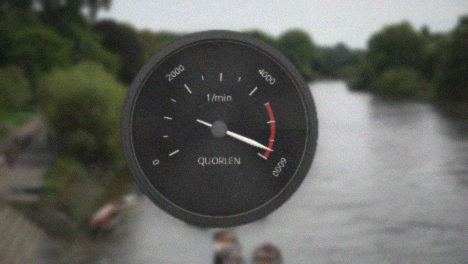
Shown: 5750 rpm
